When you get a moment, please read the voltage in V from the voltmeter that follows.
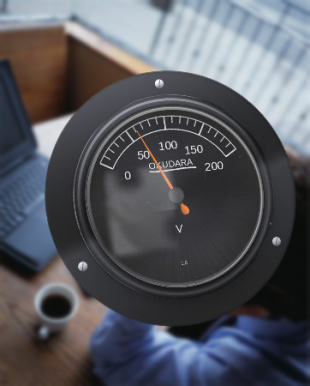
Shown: 60 V
